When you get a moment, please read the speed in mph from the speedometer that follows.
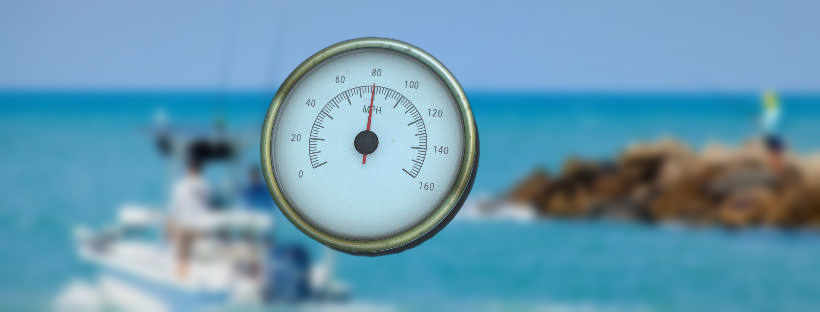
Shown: 80 mph
